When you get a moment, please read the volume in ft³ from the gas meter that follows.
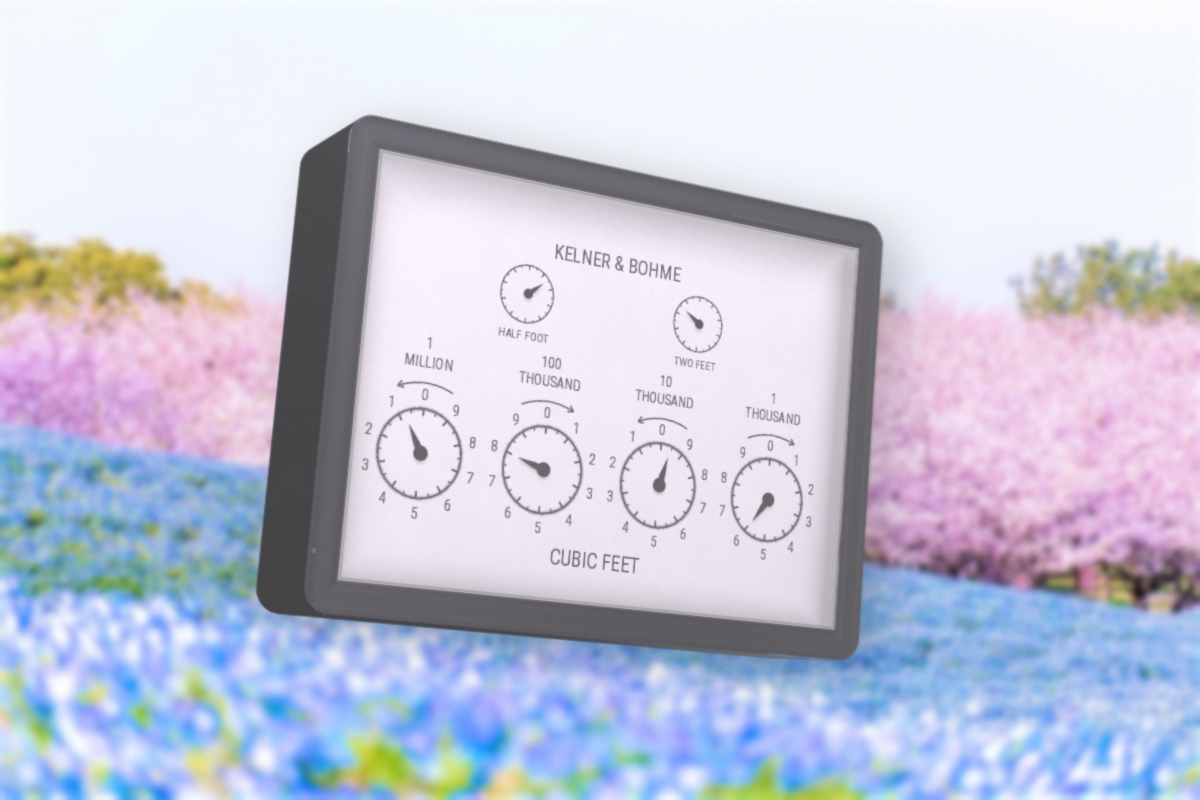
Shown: 79600 ft³
